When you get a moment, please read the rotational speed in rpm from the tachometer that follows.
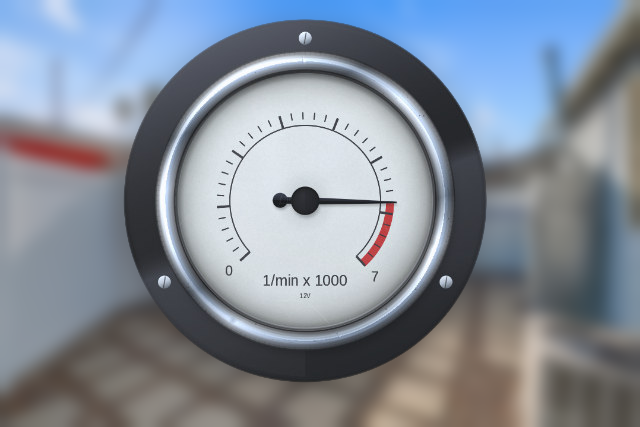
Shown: 5800 rpm
